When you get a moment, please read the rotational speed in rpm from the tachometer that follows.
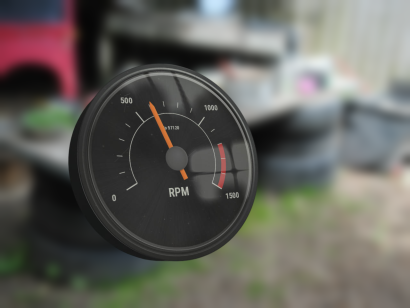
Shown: 600 rpm
